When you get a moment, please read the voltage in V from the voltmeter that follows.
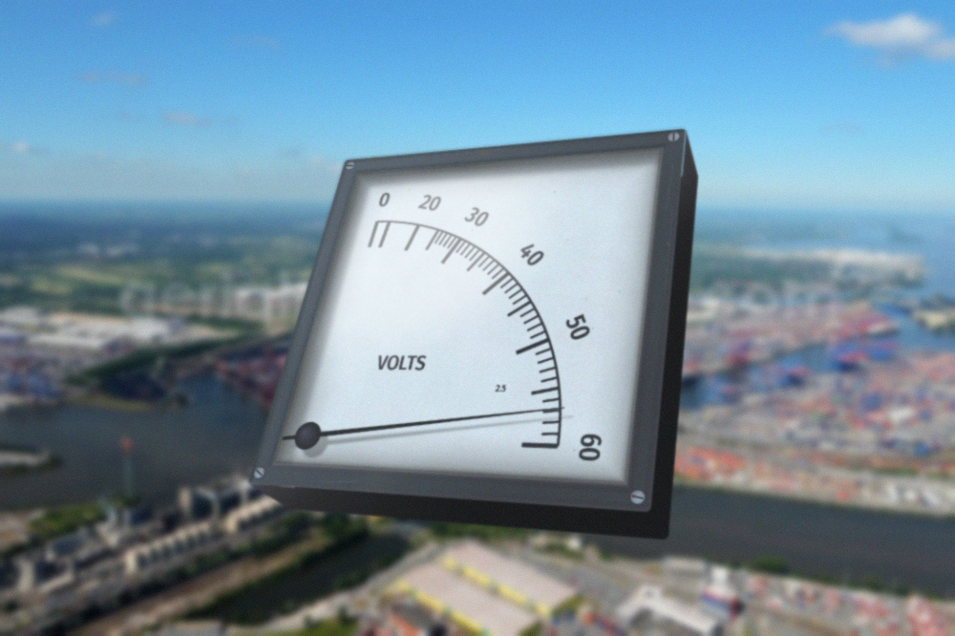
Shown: 57 V
